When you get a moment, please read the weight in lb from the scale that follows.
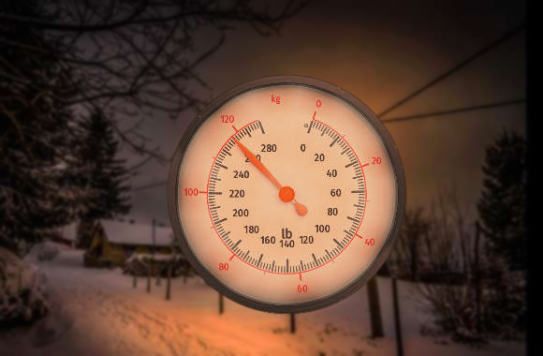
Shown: 260 lb
